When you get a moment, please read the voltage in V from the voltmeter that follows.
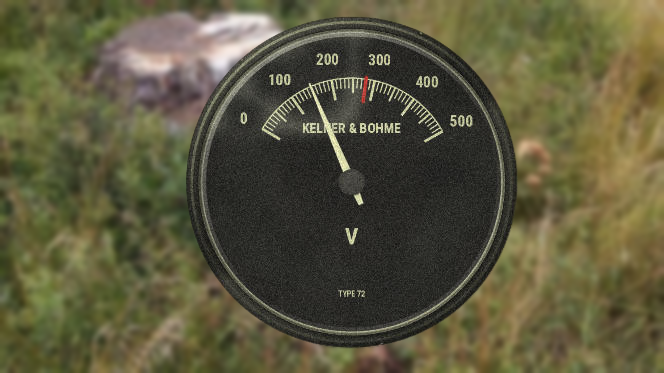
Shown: 150 V
